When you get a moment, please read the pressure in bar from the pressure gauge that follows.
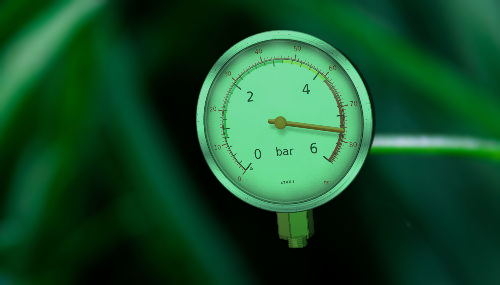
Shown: 5.3 bar
